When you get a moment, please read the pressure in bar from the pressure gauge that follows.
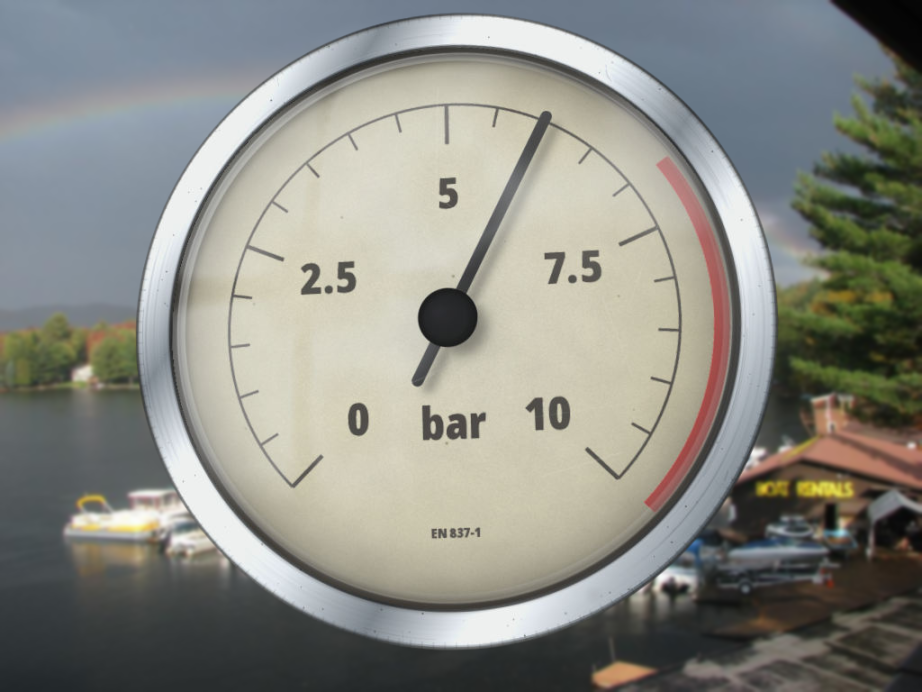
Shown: 6 bar
